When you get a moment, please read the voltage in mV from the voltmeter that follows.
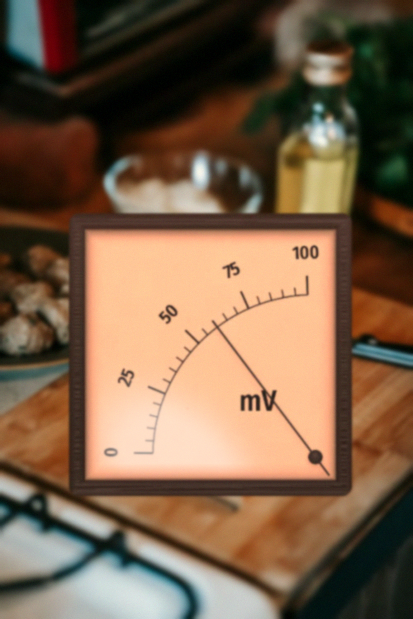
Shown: 60 mV
